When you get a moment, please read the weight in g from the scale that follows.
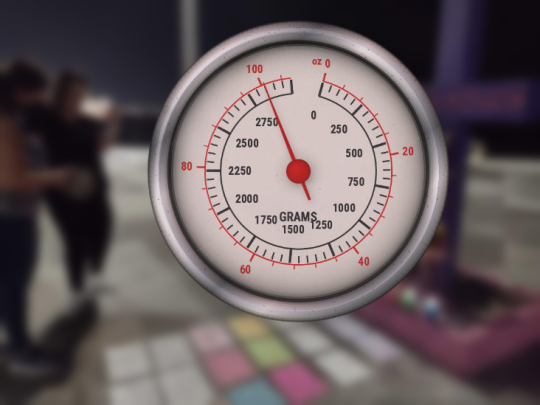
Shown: 2850 g
